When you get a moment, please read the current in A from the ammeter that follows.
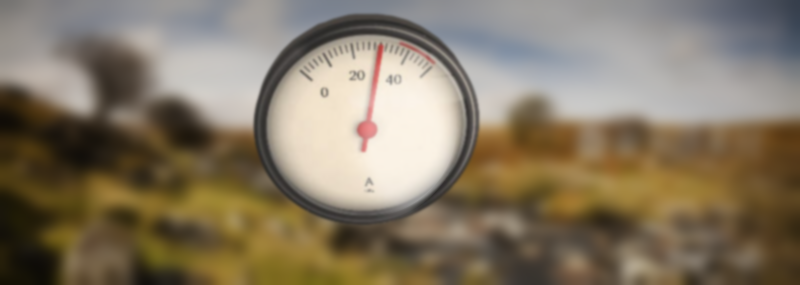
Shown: 30 A
